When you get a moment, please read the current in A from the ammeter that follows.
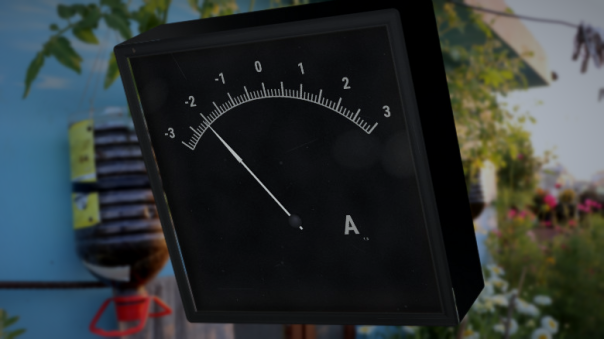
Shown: -2 A
